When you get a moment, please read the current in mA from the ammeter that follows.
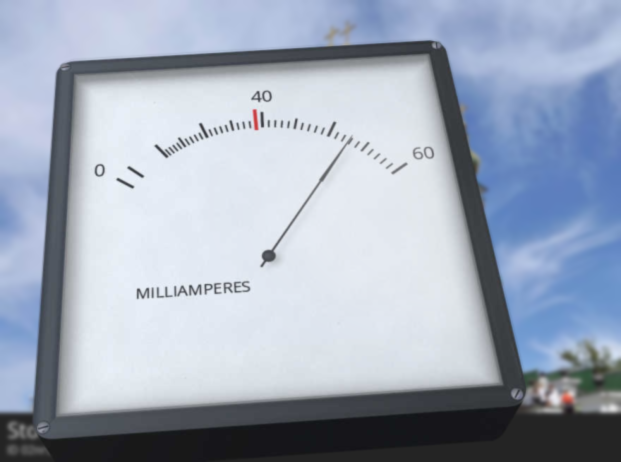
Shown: 53 mA
